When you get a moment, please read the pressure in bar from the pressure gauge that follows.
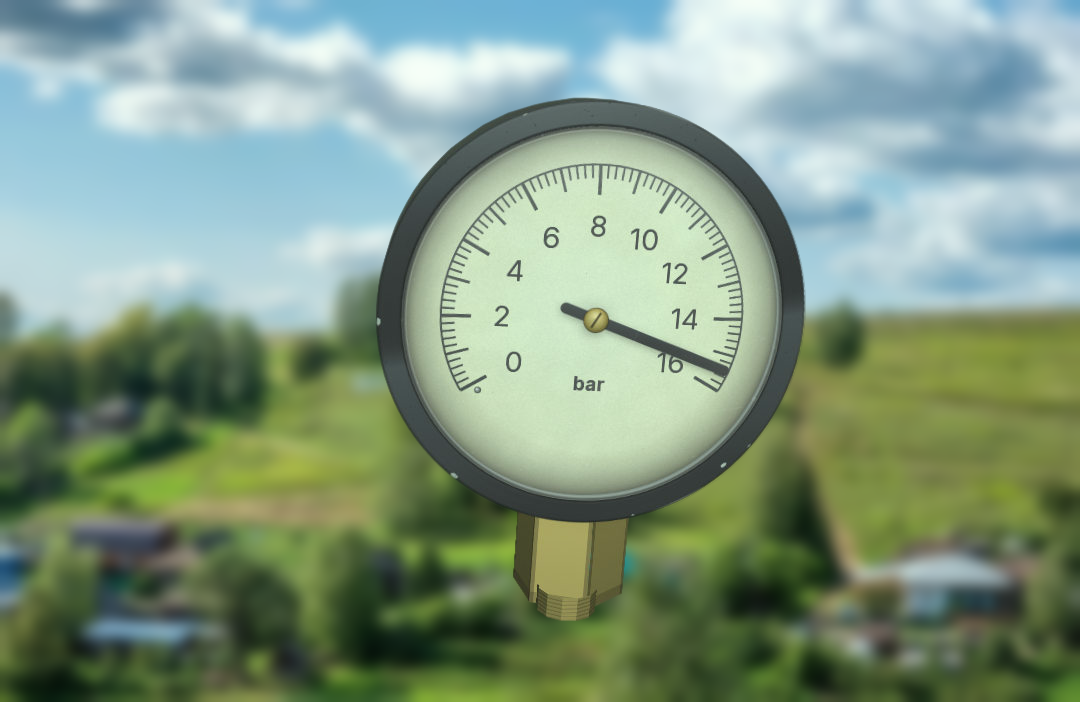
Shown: 15.4 bar
